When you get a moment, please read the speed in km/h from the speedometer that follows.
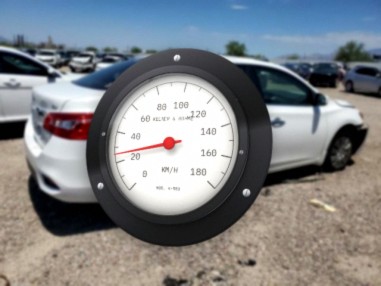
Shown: 25 km/h
